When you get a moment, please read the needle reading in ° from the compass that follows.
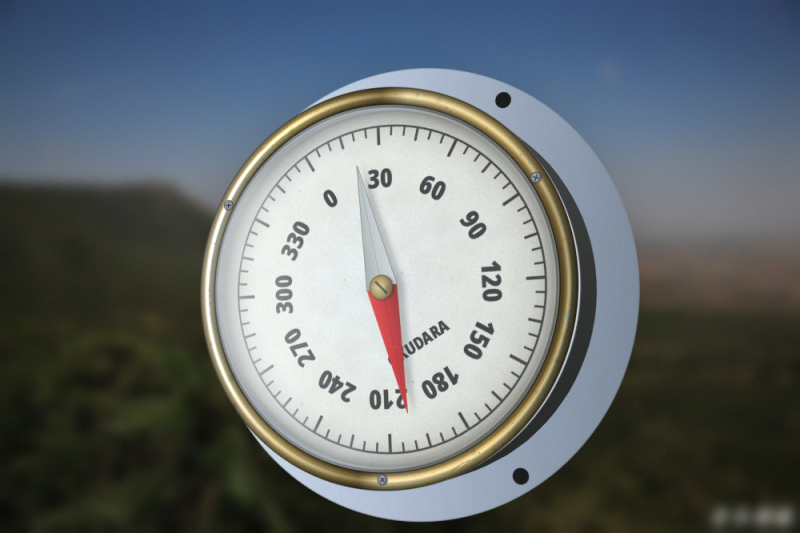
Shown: 200 °
